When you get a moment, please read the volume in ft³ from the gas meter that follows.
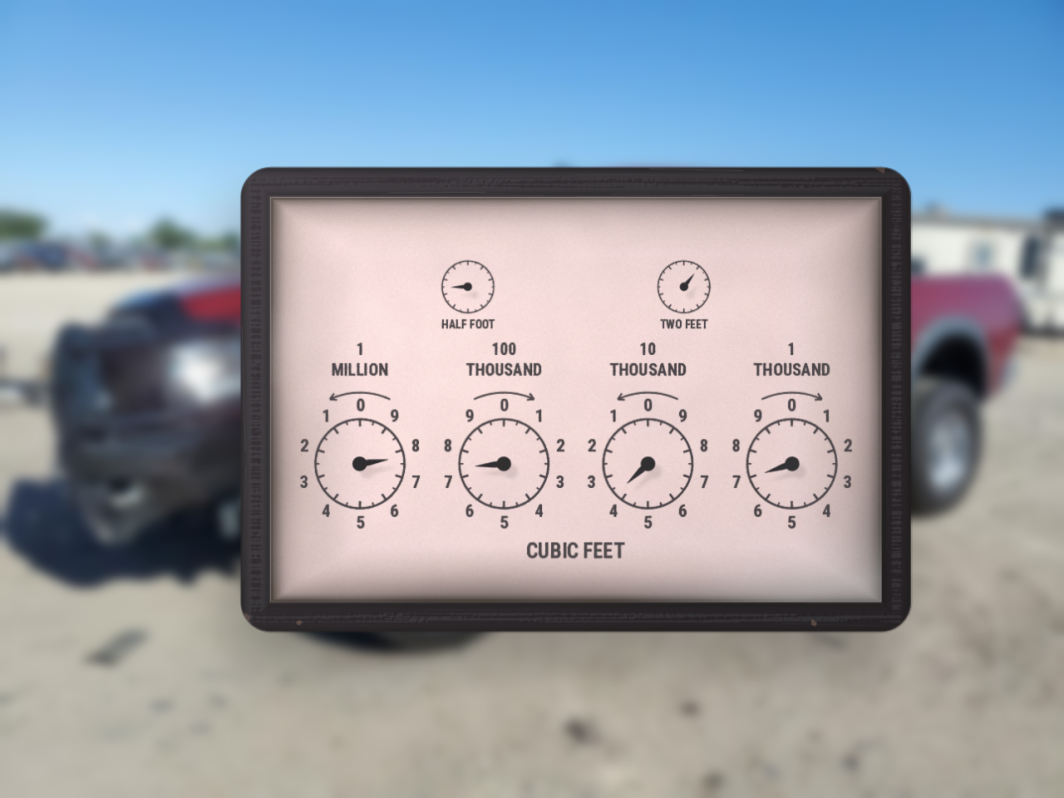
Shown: 773700 ft³
